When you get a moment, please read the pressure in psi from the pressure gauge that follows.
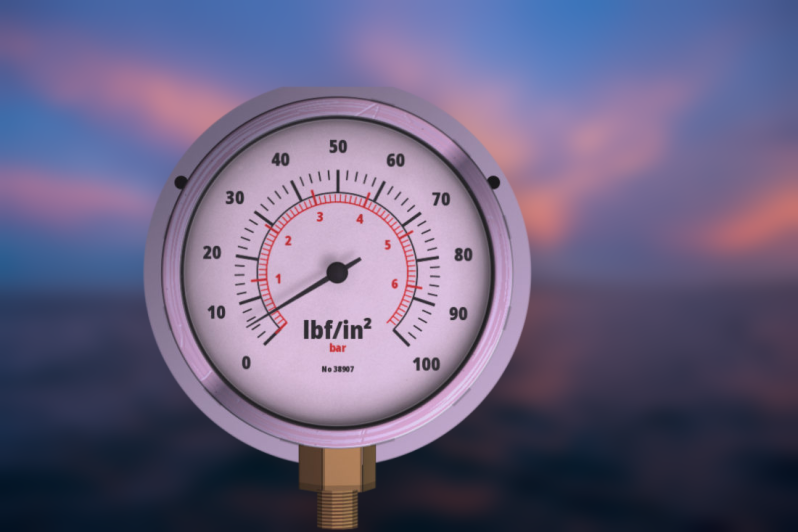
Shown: 5 psi
